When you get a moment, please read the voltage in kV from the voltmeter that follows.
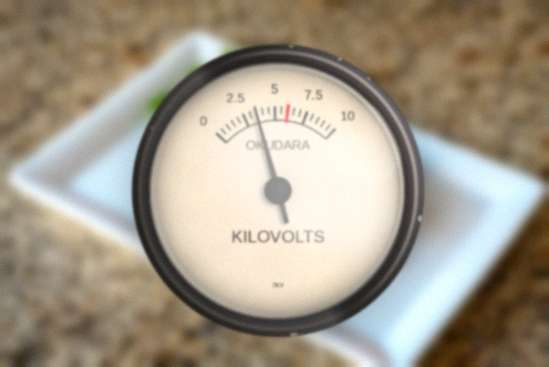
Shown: 3.5 kV
